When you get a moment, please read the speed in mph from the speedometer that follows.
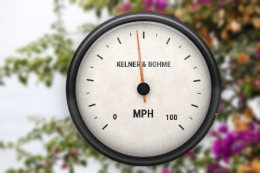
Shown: 47.5 mph
